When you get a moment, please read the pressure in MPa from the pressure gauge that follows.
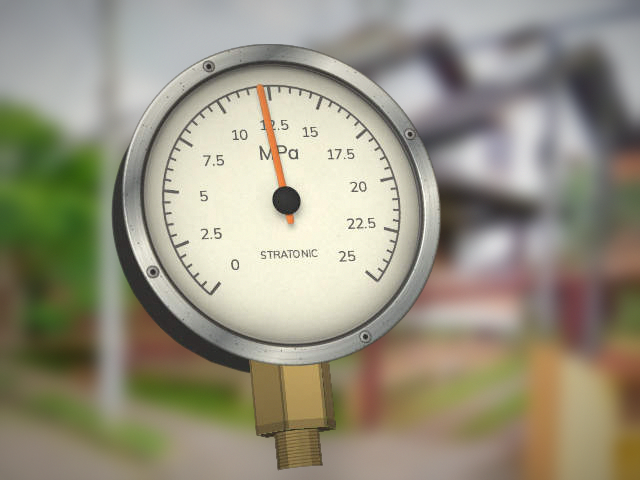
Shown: 12 MPa
